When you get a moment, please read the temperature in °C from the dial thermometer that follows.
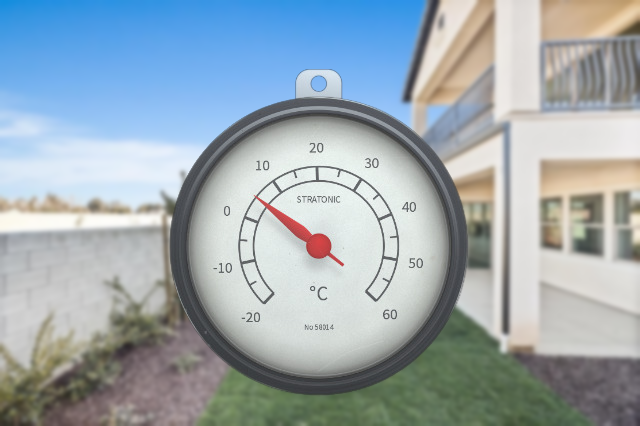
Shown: 5 °C
